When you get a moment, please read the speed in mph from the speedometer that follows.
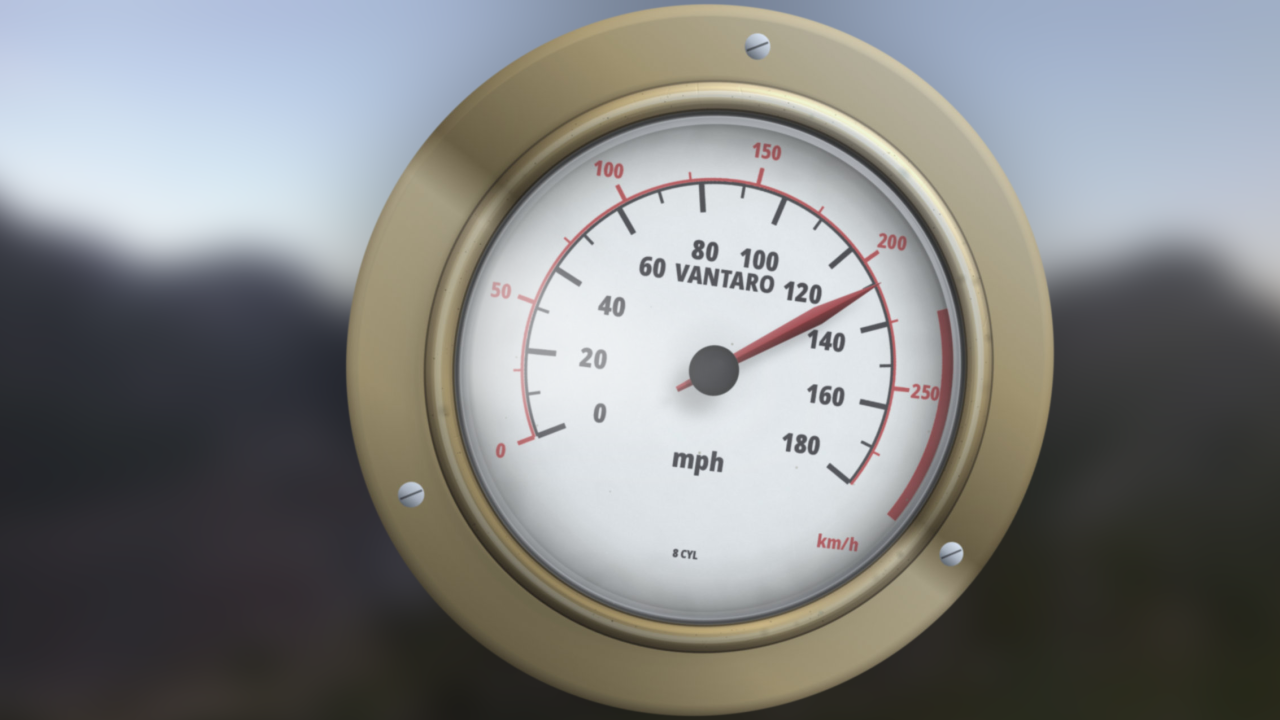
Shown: 130 mph
